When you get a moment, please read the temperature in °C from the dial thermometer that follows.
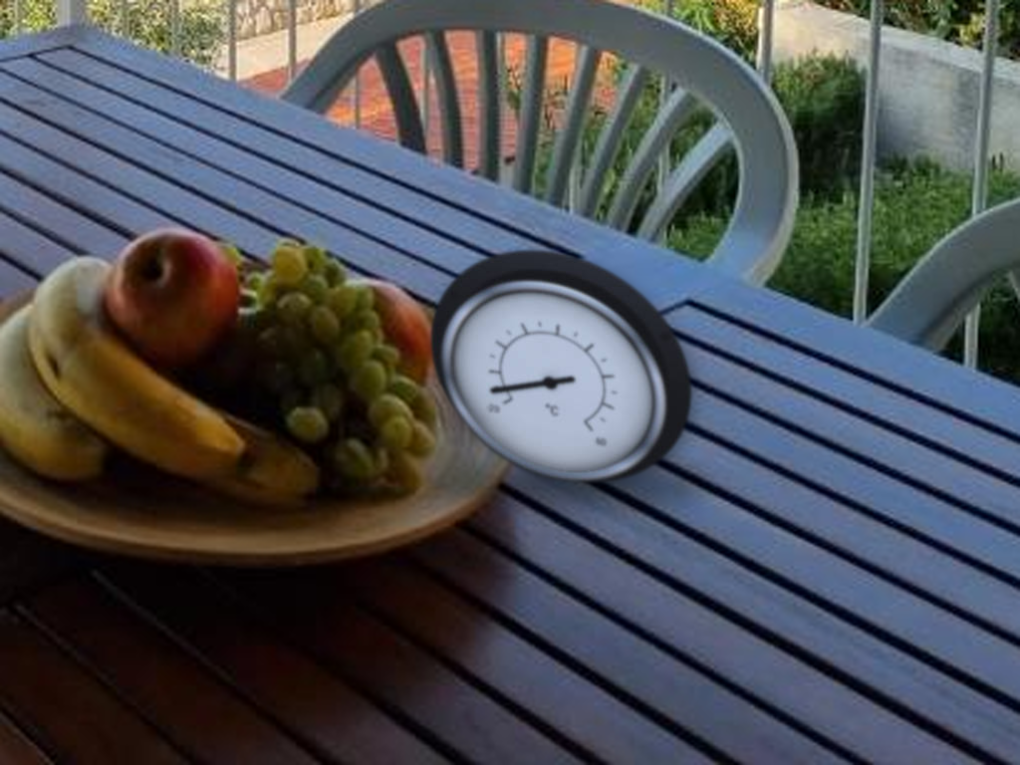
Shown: -15 °C
